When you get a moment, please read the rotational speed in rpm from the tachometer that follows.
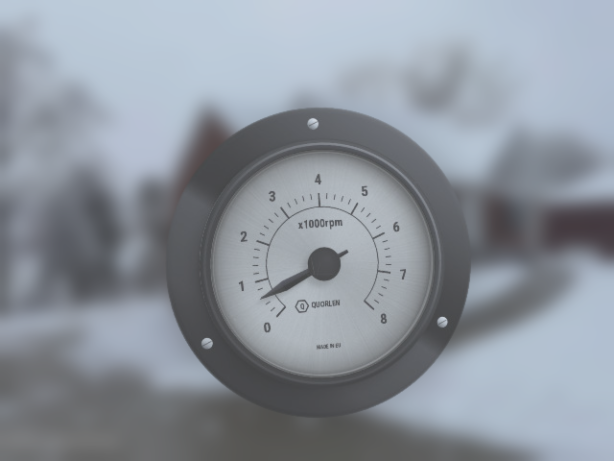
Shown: 600 rpm
